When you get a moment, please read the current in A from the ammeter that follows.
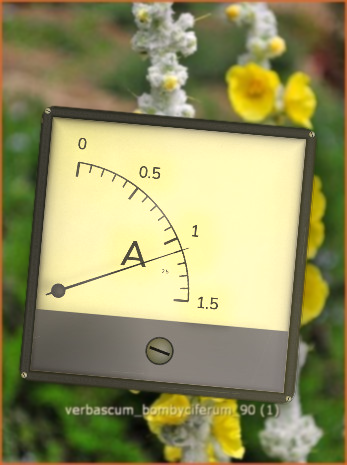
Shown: 1.1 A
